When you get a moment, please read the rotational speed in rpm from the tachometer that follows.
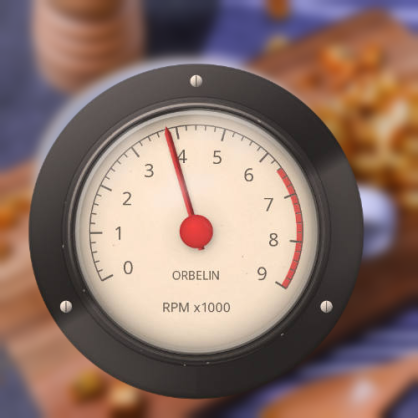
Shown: 3800 rpm
